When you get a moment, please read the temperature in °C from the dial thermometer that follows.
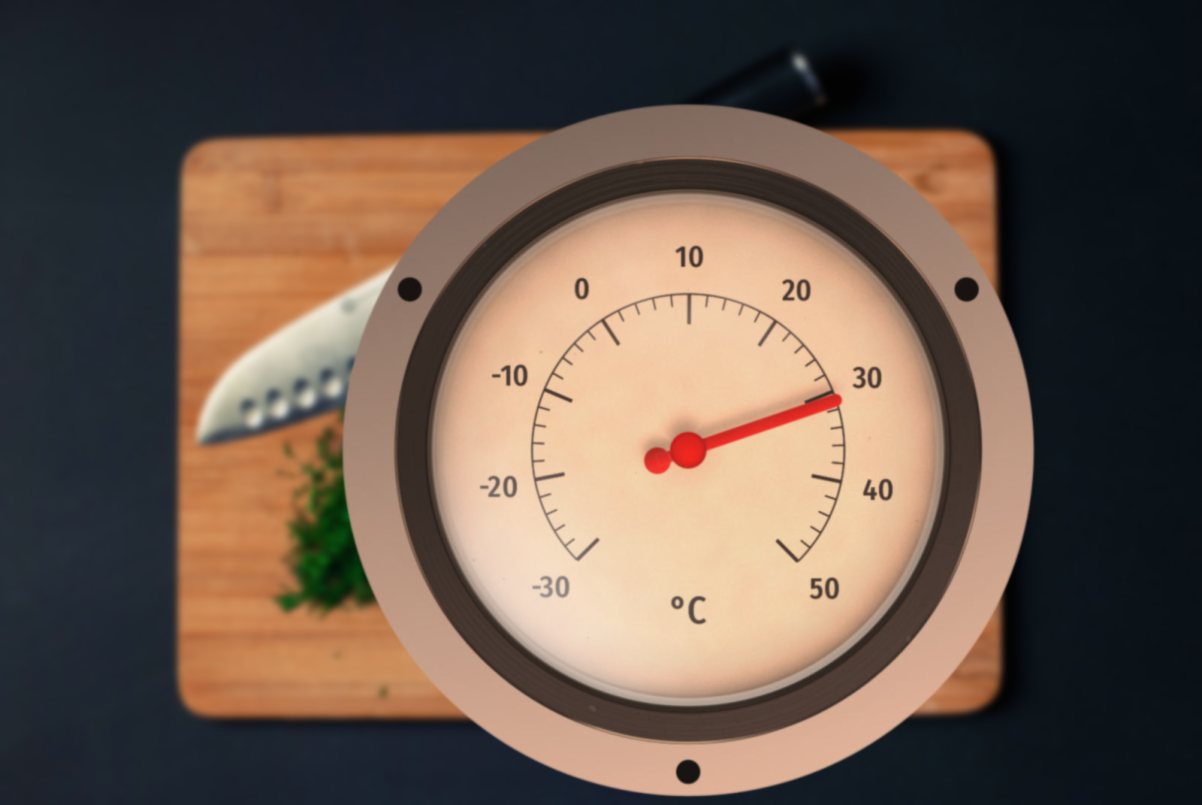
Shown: 31 °C
